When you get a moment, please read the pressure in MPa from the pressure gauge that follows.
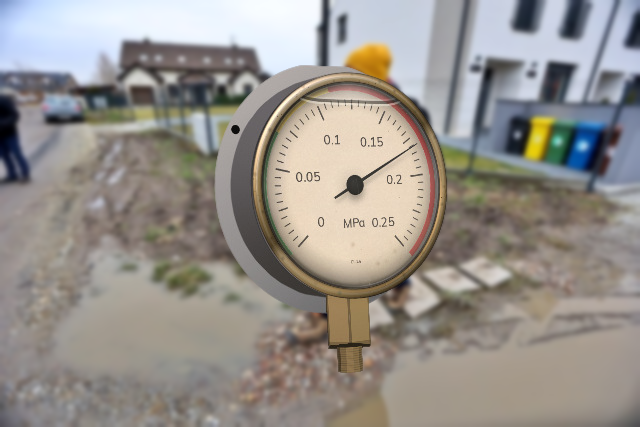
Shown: 0.18 MPa
